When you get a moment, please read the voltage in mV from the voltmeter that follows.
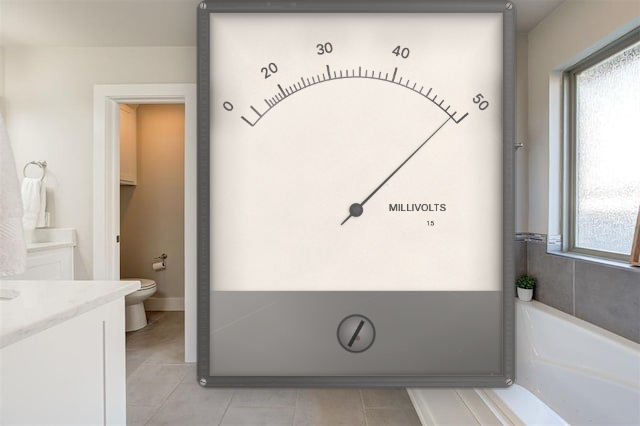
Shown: 49 mV
